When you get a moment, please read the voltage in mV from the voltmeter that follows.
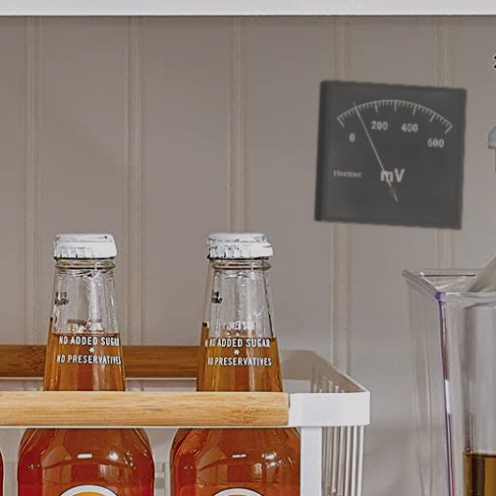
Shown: 100 mV
